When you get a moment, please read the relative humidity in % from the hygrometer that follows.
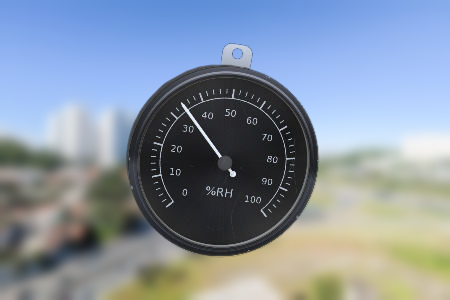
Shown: 34 %
